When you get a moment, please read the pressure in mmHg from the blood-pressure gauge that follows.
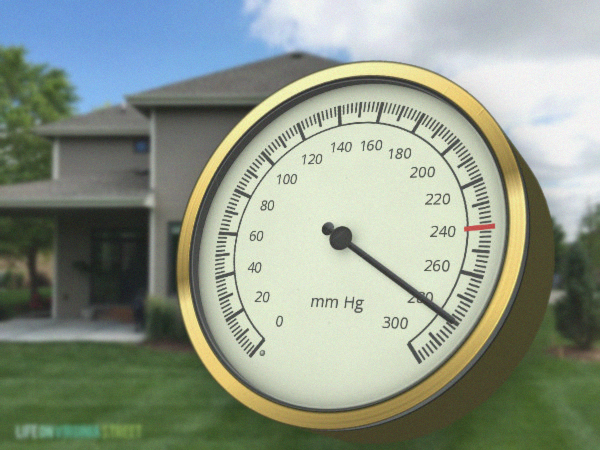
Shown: 280 mmHg
